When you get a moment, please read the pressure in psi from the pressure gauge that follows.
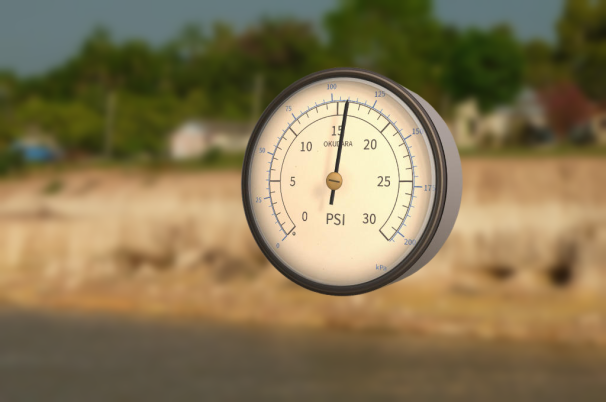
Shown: 16 psi
